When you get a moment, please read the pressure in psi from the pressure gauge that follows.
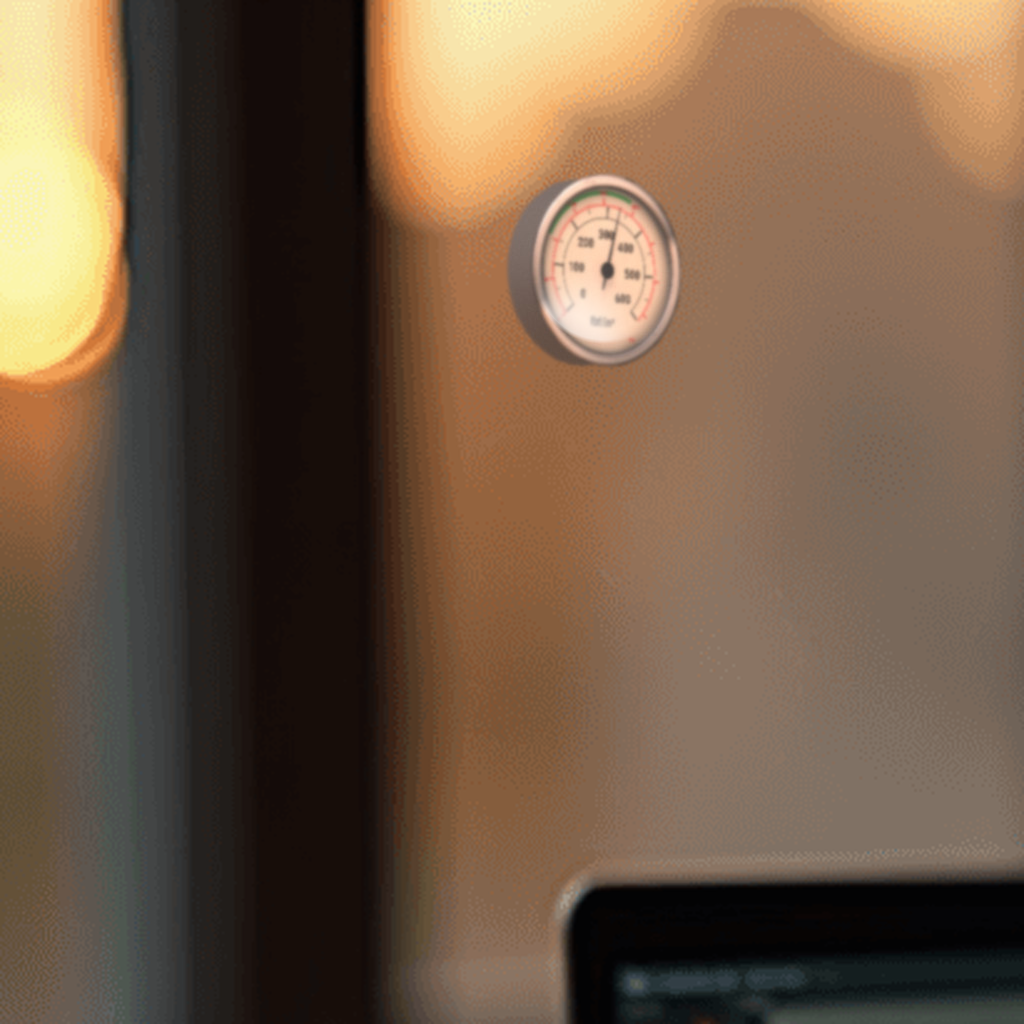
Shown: 325 psi
